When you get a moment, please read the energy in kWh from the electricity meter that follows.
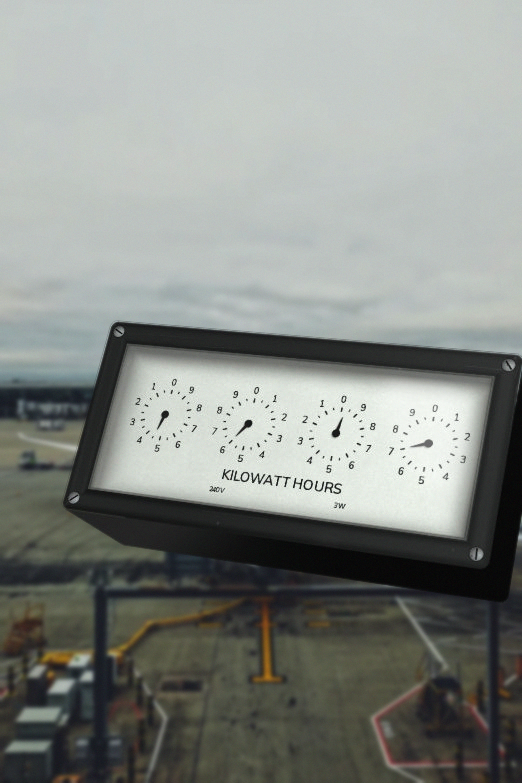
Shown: 4597 kWh
